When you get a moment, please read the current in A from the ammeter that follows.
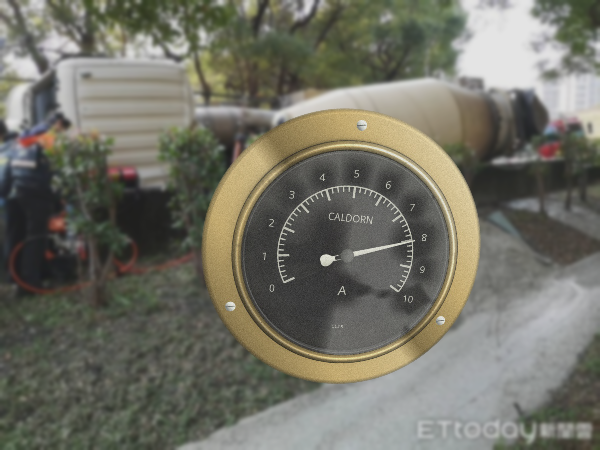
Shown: 8 A
